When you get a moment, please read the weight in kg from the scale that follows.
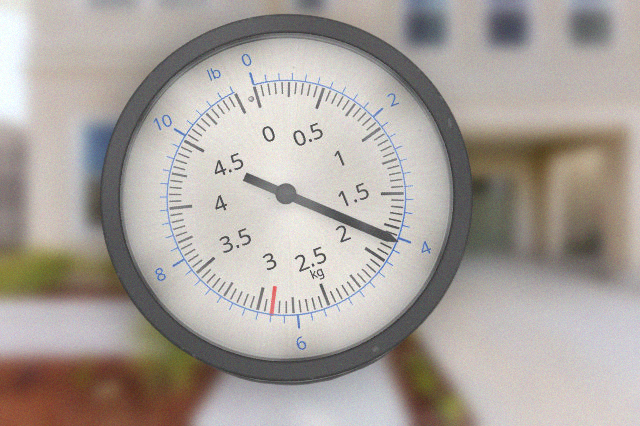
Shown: 1.85 kg
